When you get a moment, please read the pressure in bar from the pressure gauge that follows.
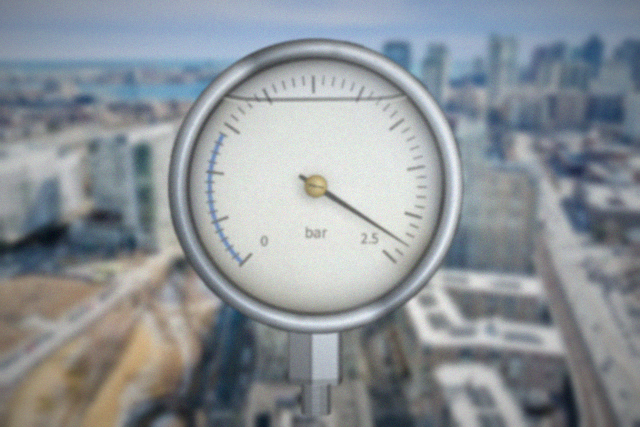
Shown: 2.4 bar
